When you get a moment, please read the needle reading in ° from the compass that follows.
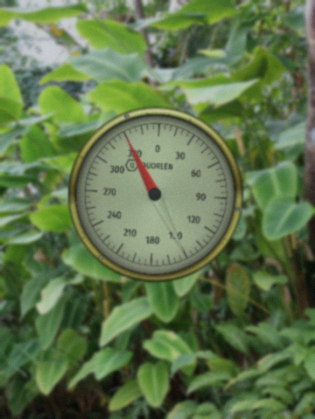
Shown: 330 °
